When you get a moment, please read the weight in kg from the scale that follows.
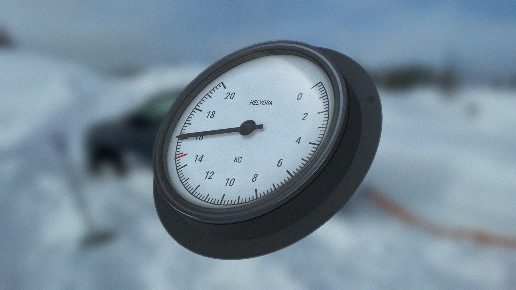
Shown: 16 kg
